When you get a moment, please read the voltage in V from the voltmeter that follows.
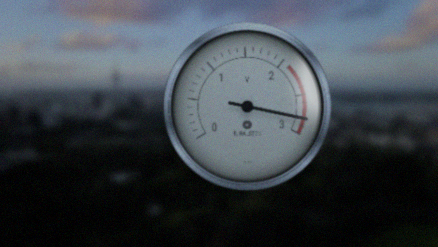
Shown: 2.8 V
